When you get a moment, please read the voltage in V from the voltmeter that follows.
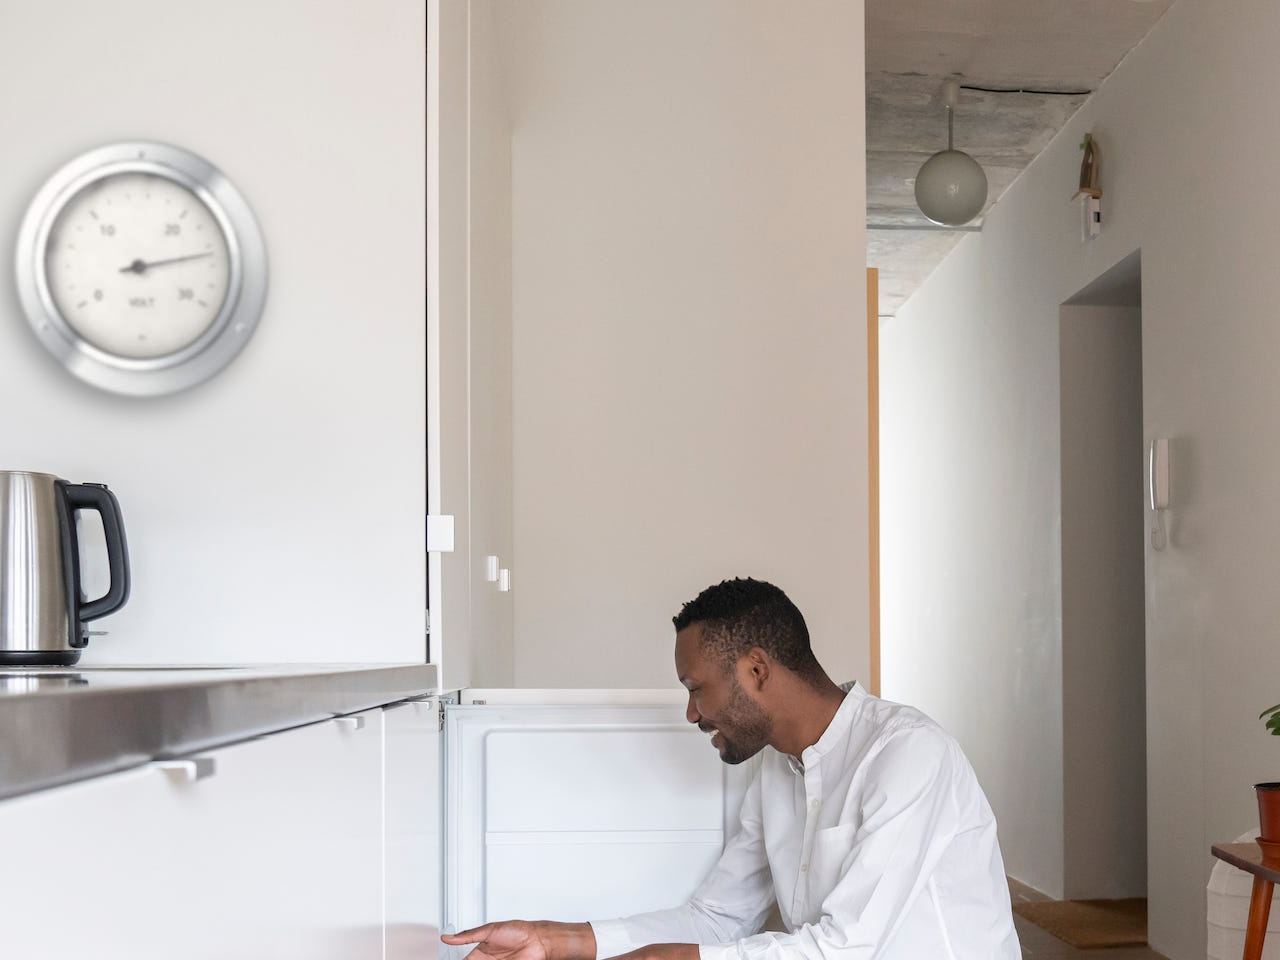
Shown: 25 V
